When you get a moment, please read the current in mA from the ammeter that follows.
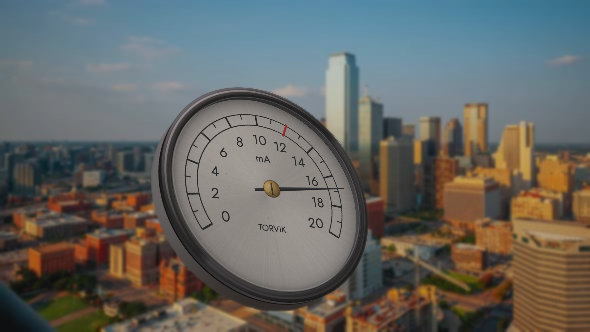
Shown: 17 mA
